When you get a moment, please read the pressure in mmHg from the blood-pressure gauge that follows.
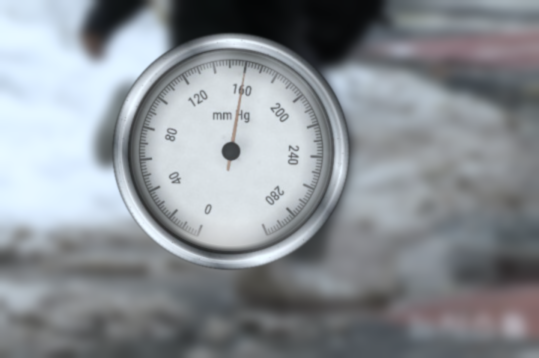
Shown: 160 mmHg
